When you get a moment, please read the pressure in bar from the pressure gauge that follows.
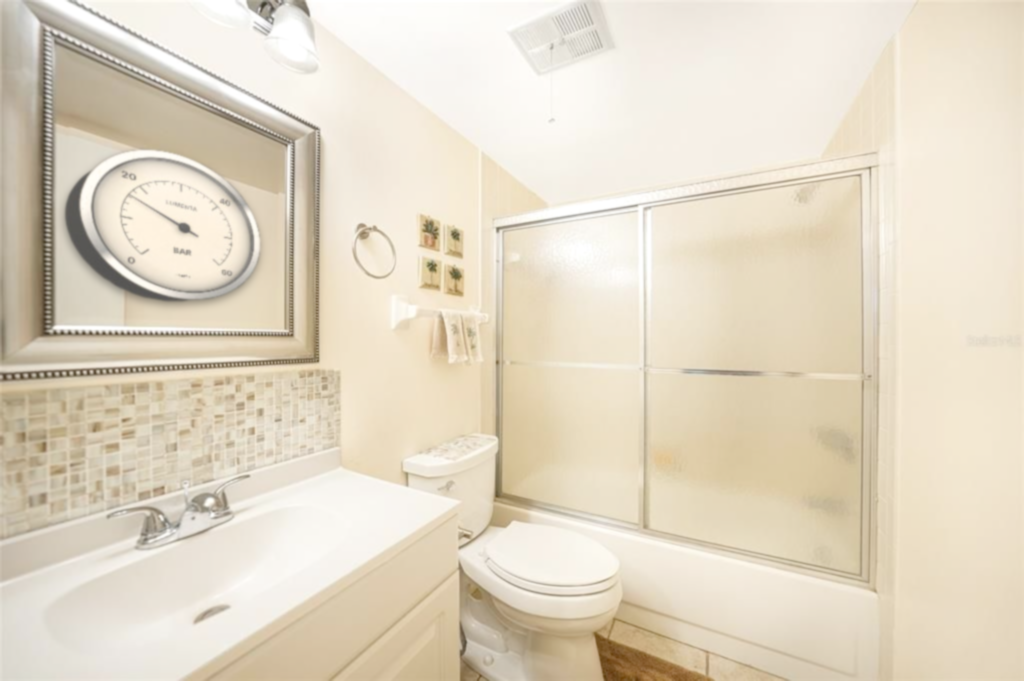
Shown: 16 bar
